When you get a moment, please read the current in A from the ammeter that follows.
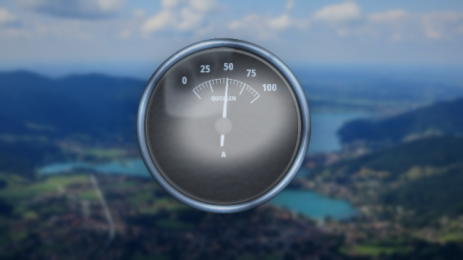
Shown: 50 A
